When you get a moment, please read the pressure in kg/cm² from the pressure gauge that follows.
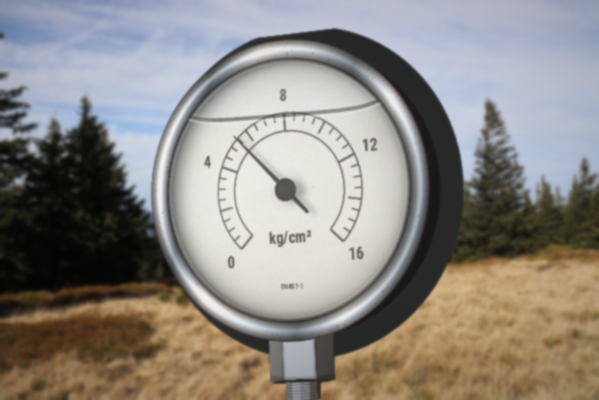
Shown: 5.5 kg/cm²
